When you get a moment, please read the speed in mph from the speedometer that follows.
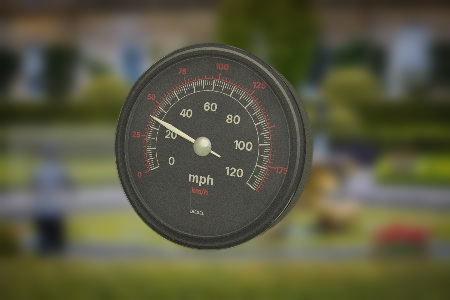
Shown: 25 mph
